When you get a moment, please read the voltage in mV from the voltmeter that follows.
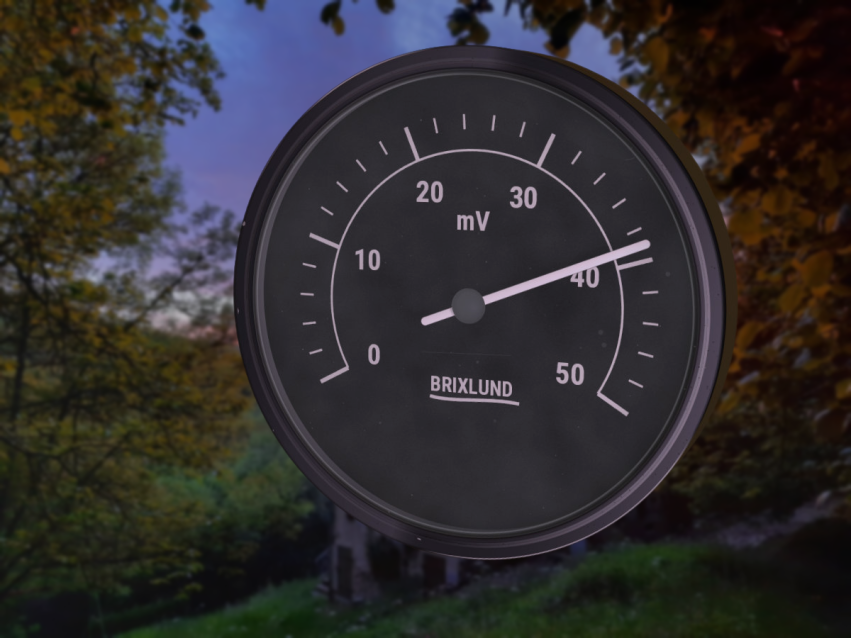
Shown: 39 mV
